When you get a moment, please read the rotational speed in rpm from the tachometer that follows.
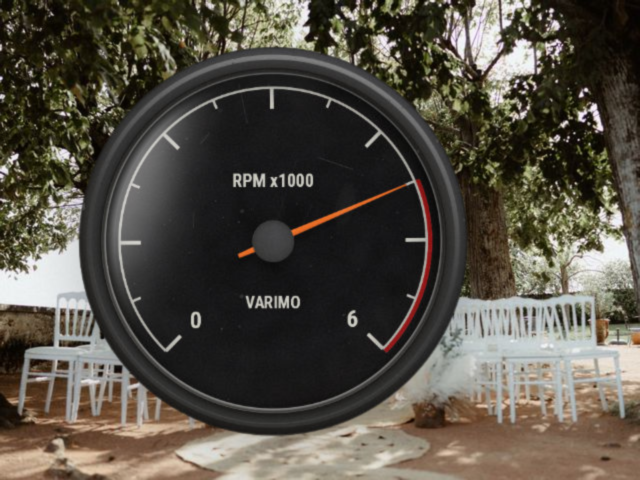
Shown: 4500 rpm
